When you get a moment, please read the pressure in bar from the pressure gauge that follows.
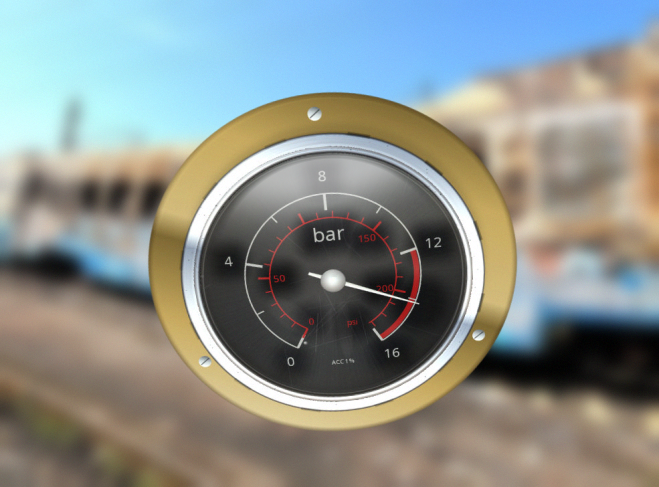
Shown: 14 bar
